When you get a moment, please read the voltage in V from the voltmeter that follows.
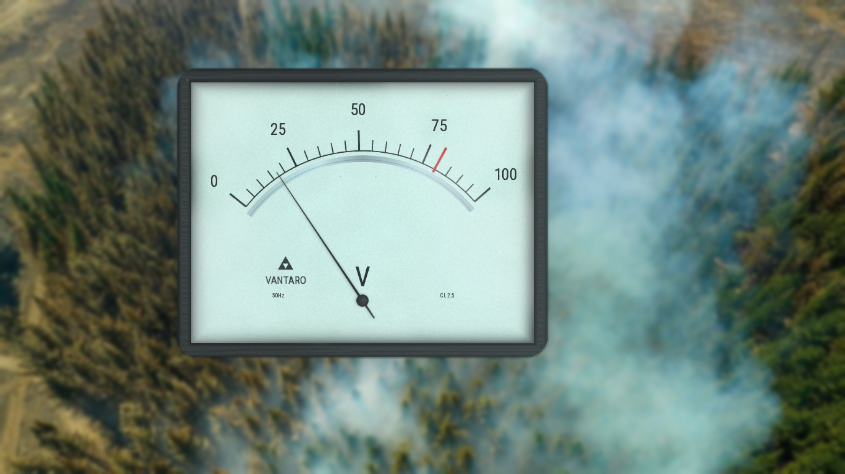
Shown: 17.5 V
